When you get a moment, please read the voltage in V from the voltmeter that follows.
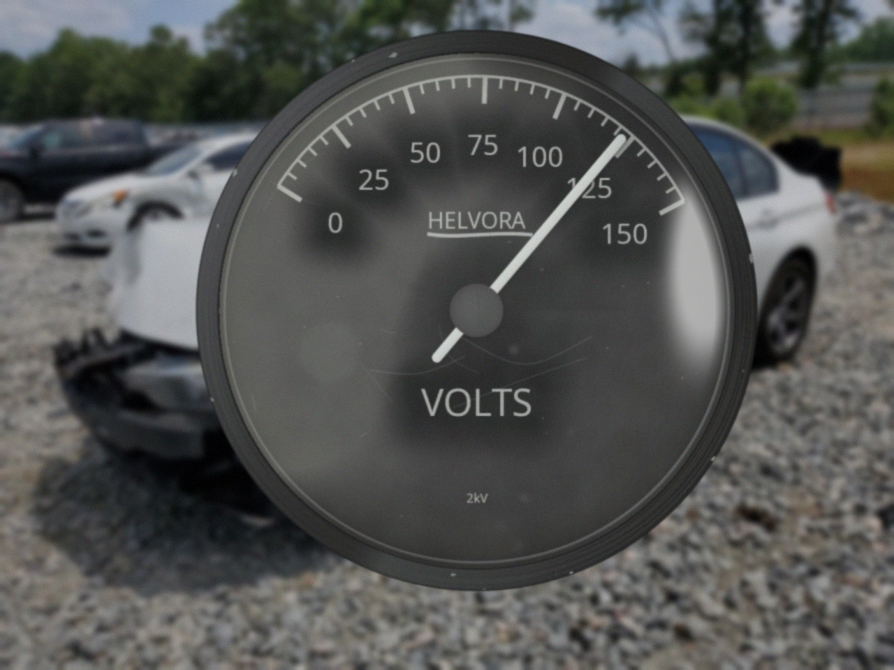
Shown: 122.5 V
